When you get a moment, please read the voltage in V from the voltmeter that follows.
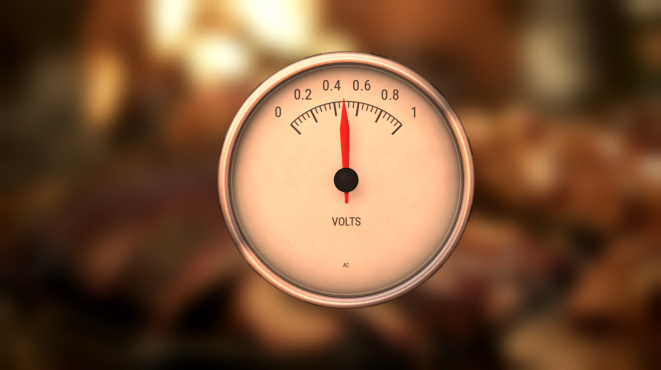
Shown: 0.48 V
